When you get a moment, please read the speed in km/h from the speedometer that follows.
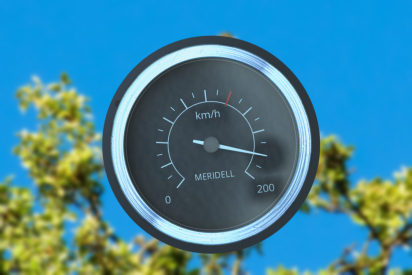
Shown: 180 km/h
